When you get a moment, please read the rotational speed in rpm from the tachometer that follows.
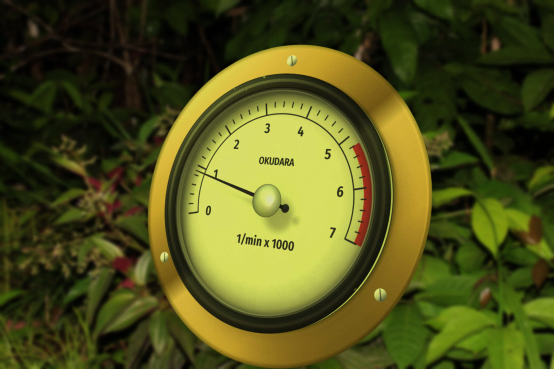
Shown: 900 rpm
